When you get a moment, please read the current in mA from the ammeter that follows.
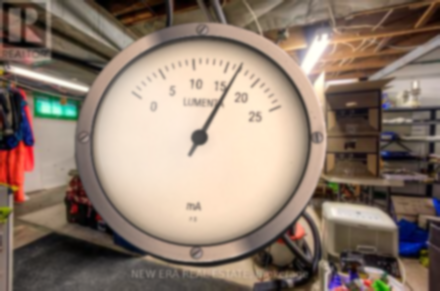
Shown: 17 mA
